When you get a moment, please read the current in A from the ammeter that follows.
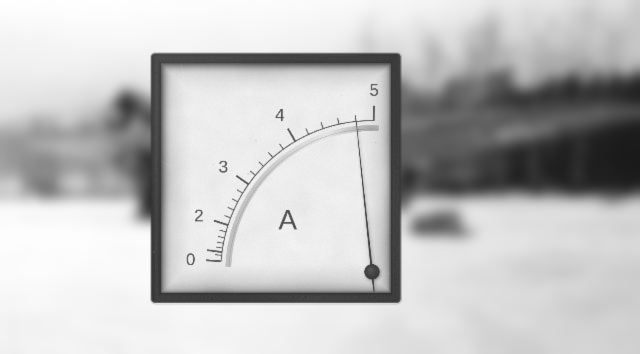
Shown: 4.8 A
